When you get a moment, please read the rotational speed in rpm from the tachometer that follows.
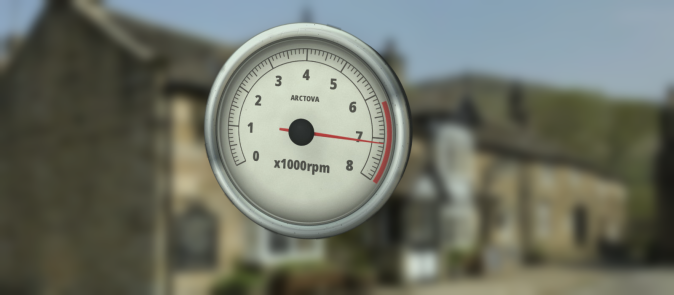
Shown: 7100 rpm
